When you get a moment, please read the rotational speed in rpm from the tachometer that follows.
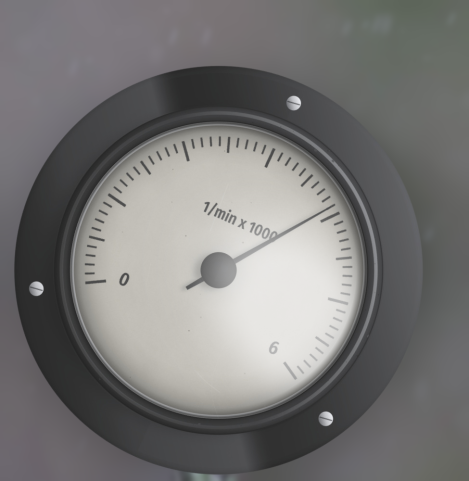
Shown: 3900 rpm
